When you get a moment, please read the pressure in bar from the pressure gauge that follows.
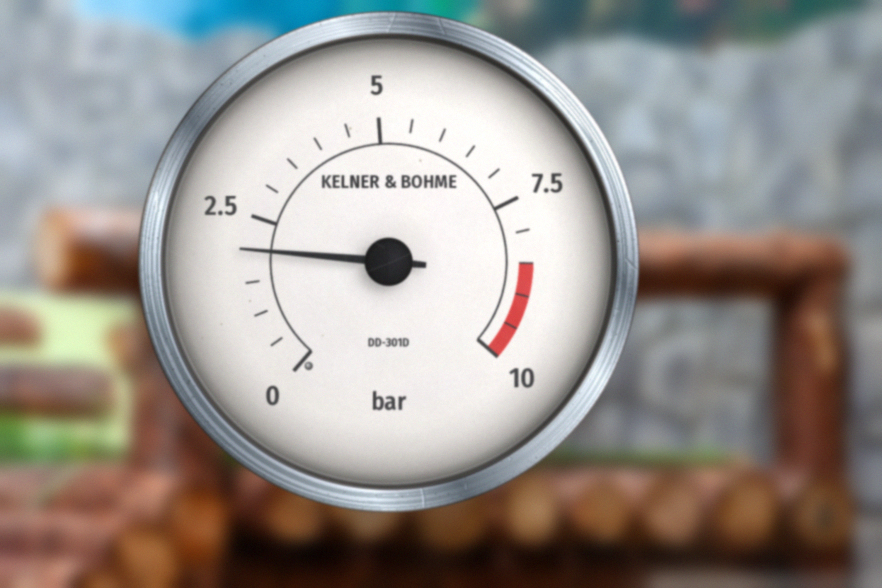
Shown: 2 bar
